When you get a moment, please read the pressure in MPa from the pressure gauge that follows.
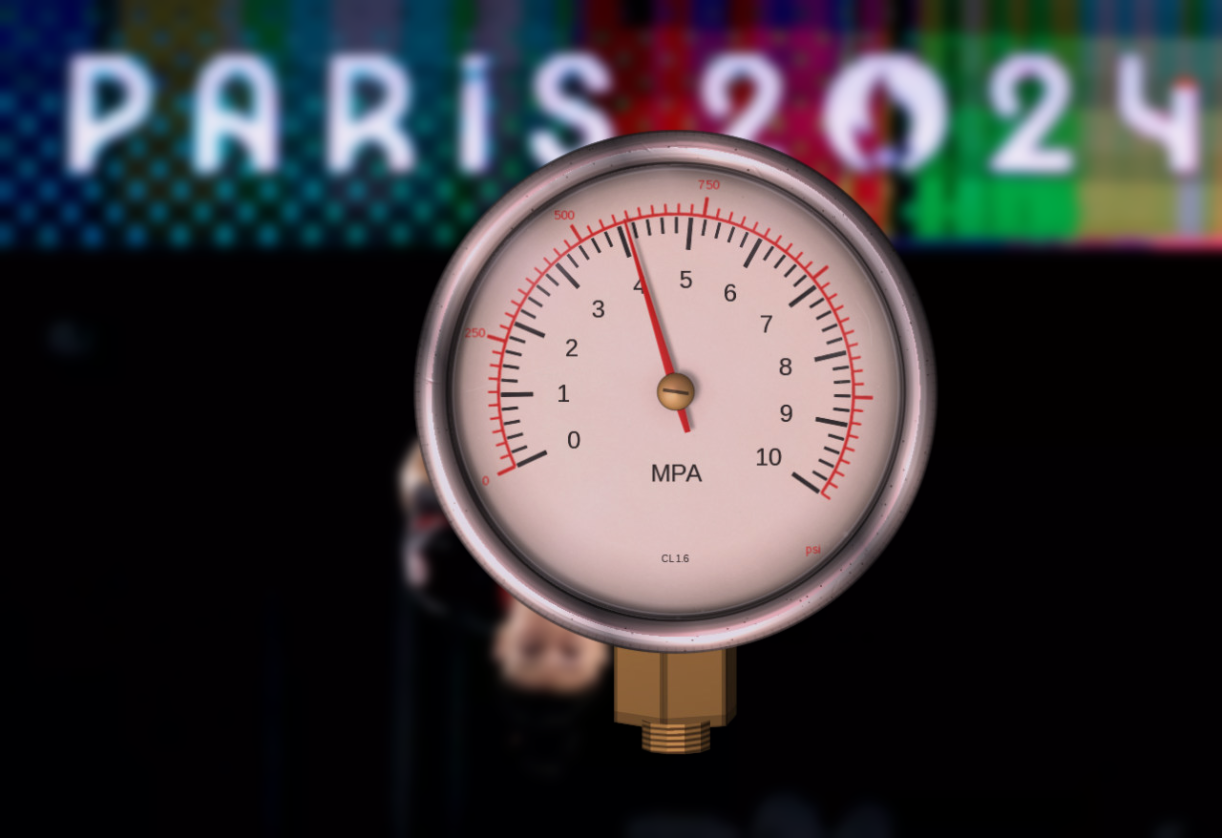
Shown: 4.1 MPa
